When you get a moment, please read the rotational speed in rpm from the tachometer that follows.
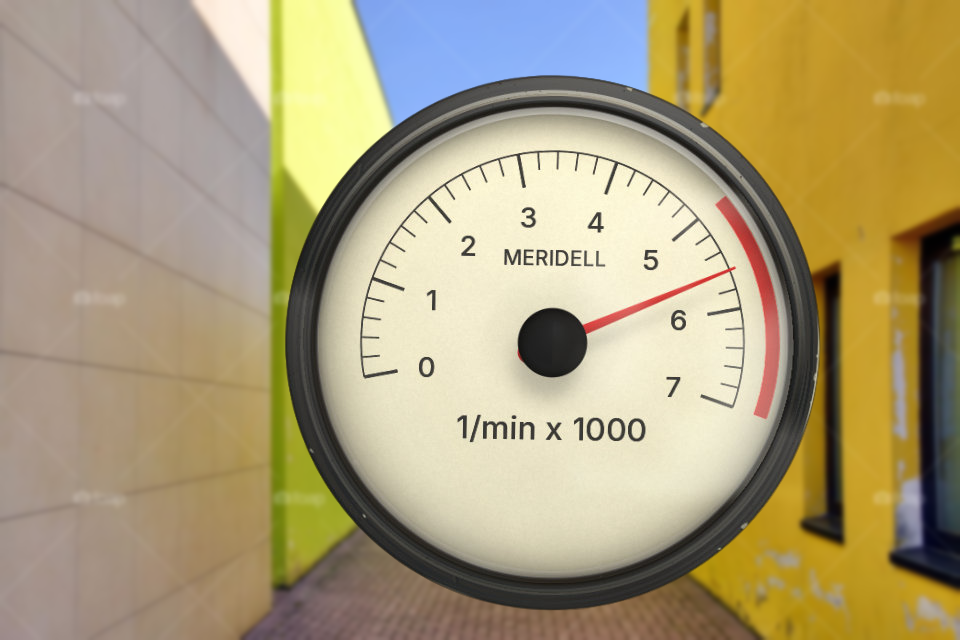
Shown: 5600 rpm
